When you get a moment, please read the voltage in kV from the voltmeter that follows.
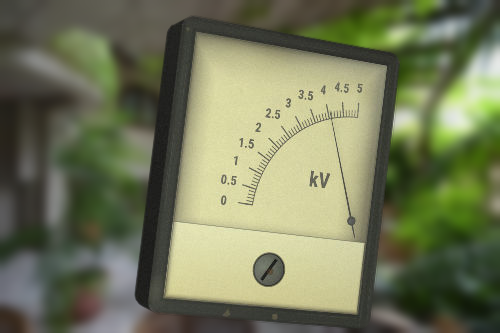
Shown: 4 kV
